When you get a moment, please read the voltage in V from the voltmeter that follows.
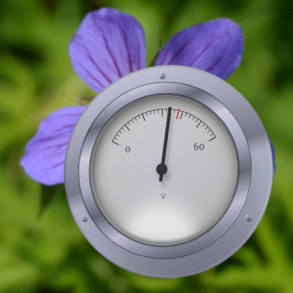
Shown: 34 V
